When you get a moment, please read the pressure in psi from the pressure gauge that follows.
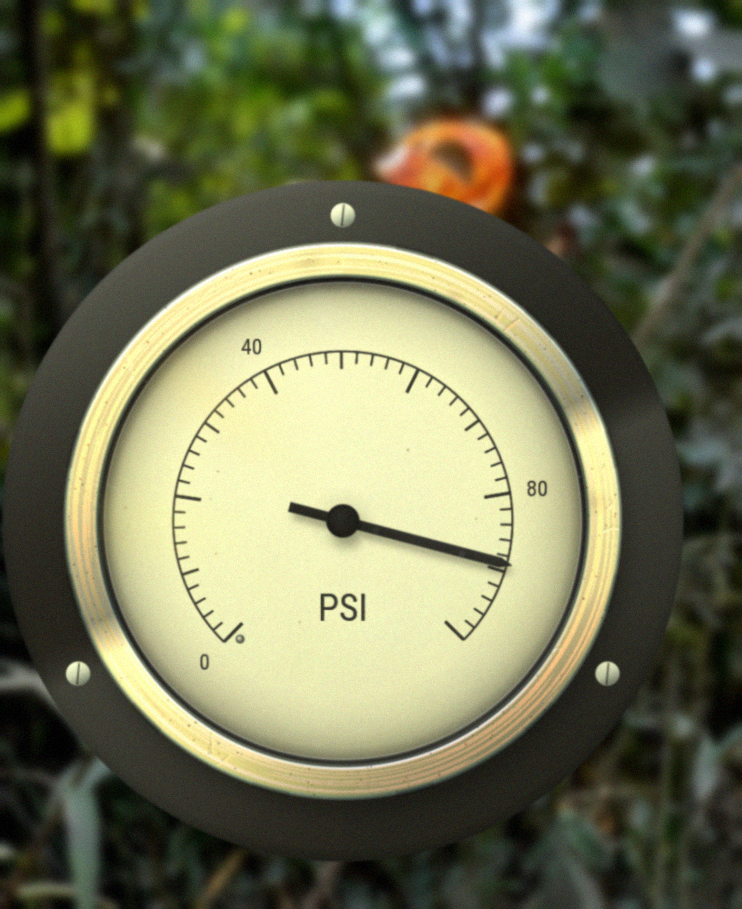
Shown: 89 psi
